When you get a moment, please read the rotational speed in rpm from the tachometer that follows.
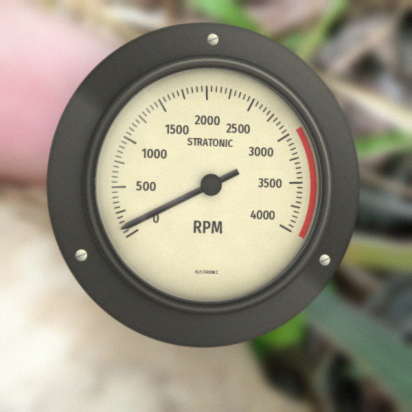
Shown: 100 rpm
